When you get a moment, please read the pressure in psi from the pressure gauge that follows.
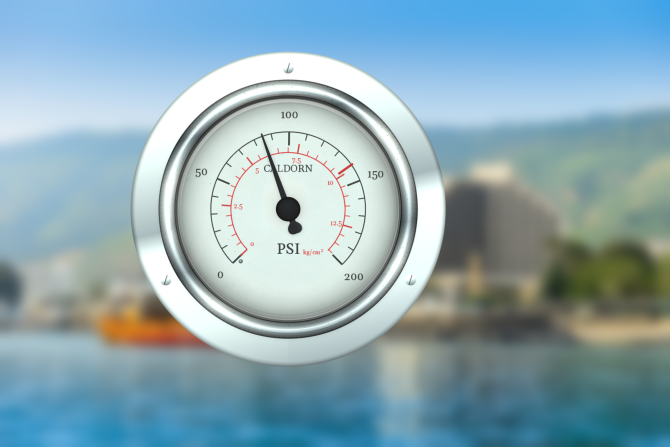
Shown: 85 psi
